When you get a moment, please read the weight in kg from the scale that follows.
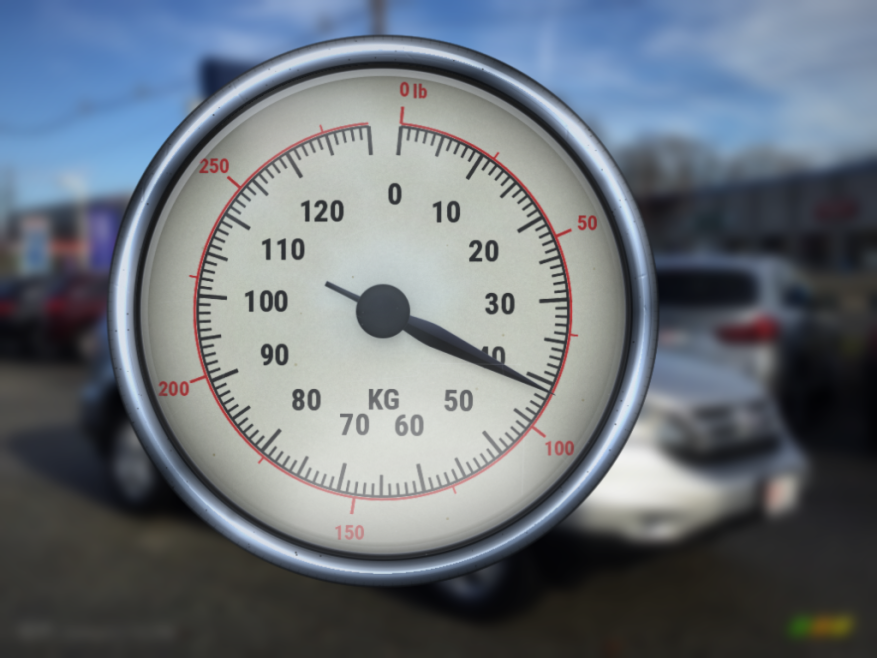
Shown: 41 kg
